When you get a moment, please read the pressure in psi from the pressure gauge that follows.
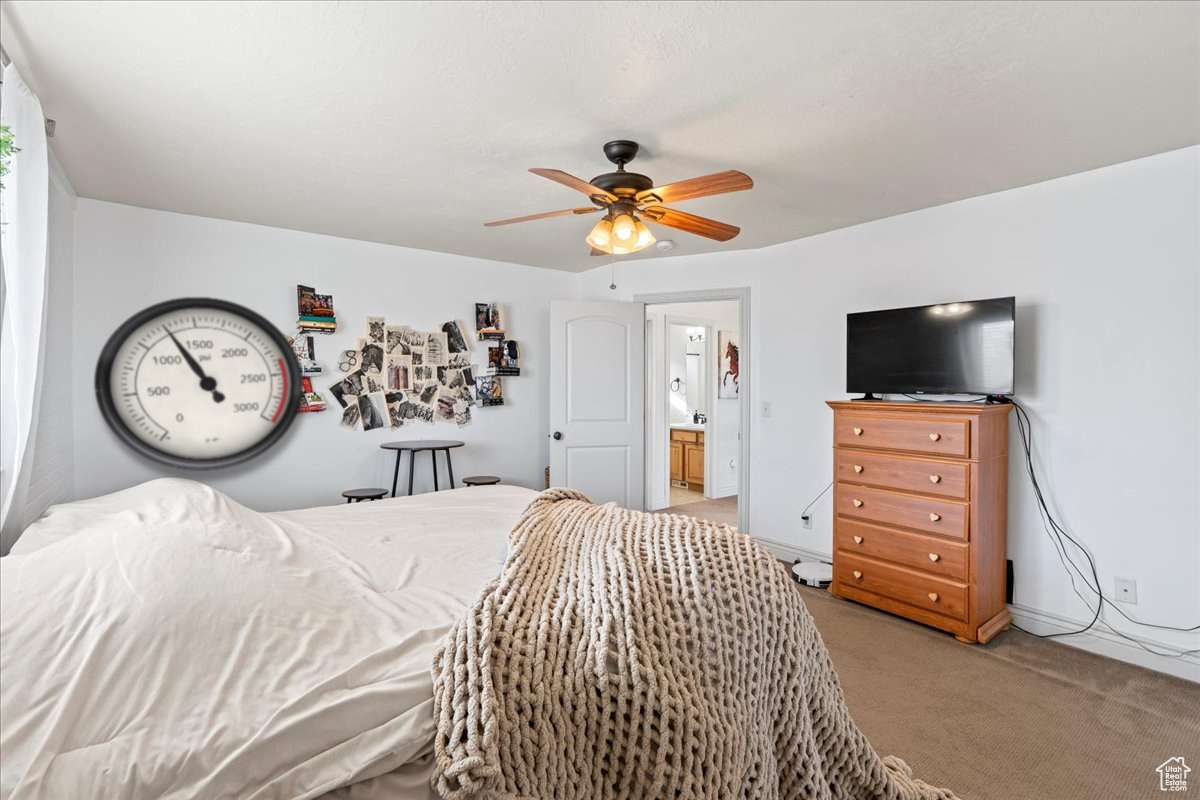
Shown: 1250 psi
